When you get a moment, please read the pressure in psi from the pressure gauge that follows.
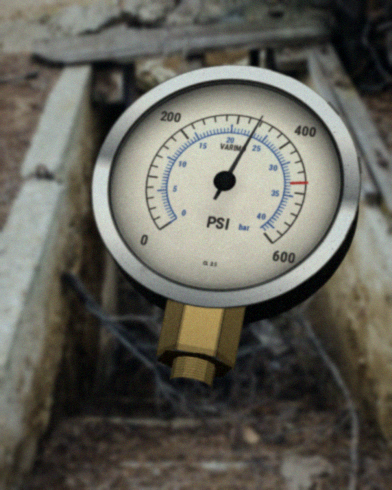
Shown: 340 psi
